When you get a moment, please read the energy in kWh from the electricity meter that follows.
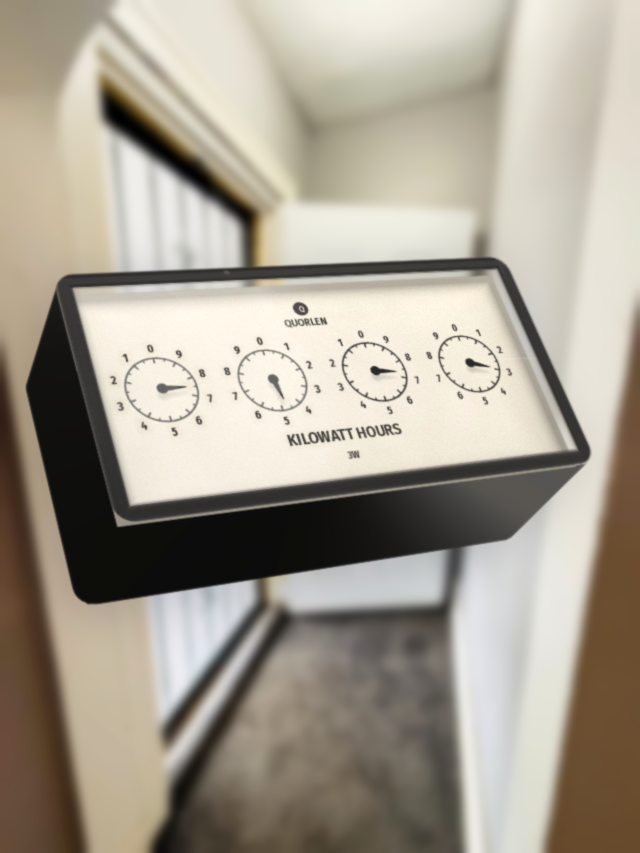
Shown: 7473 kWh
